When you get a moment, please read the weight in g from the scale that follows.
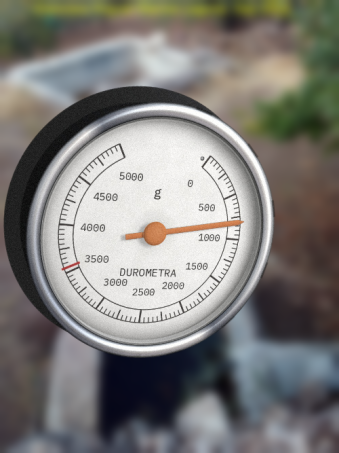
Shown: 800 g
